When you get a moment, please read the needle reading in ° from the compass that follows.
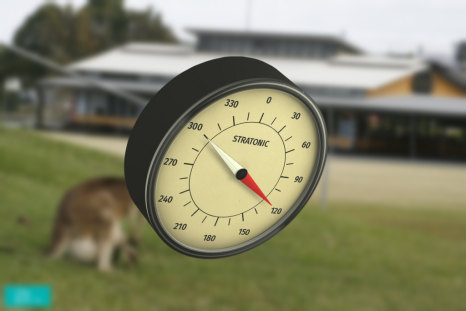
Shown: 120 °
